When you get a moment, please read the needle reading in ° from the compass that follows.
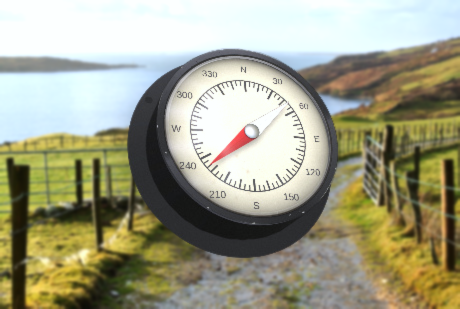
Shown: 230 °
